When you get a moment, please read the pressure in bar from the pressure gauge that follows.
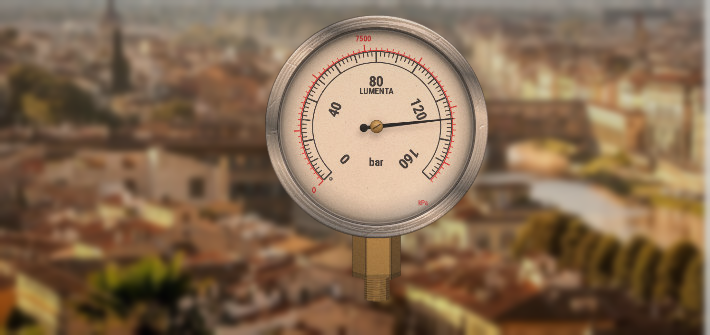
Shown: 130 bar
